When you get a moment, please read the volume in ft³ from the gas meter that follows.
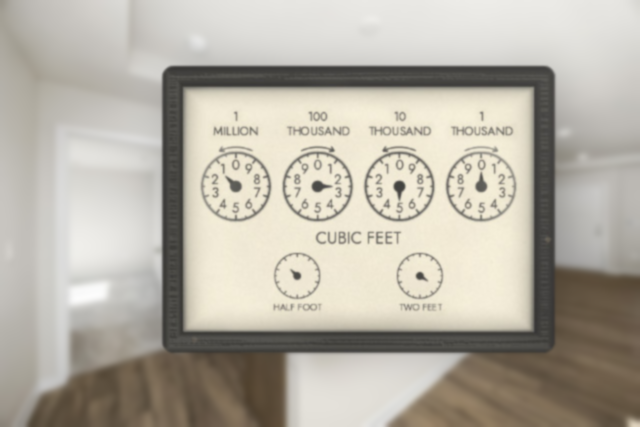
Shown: 125000 ft³
